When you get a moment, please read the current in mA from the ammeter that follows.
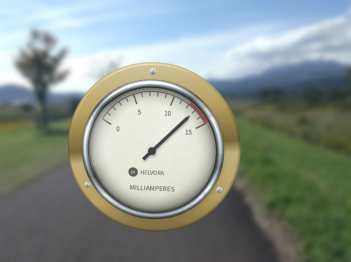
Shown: 13 mA
